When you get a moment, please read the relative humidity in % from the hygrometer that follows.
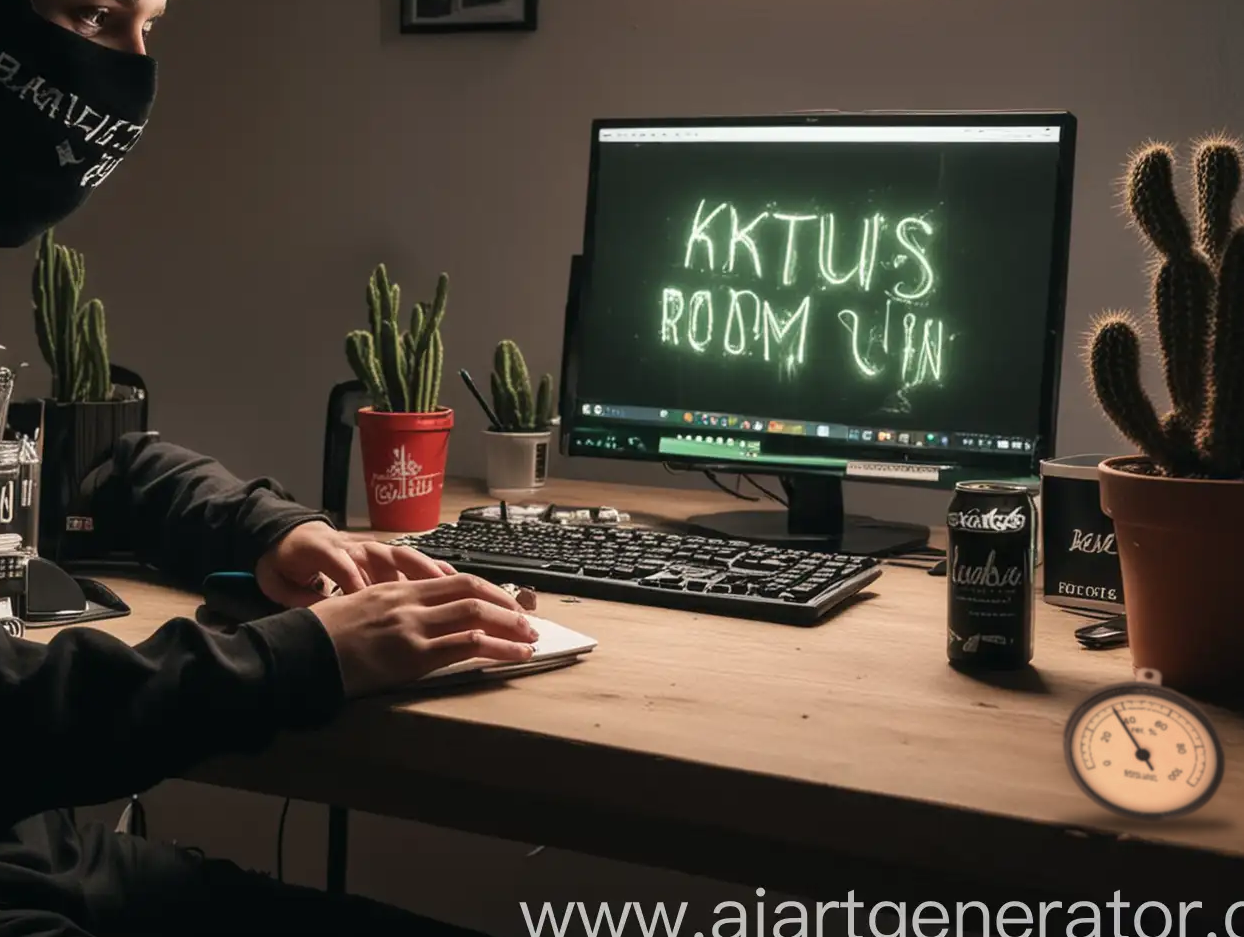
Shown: 36 %
